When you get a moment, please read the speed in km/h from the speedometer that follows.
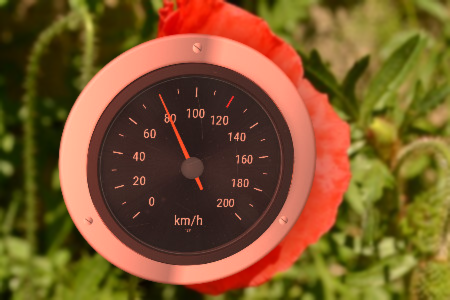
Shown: 80 km/h
